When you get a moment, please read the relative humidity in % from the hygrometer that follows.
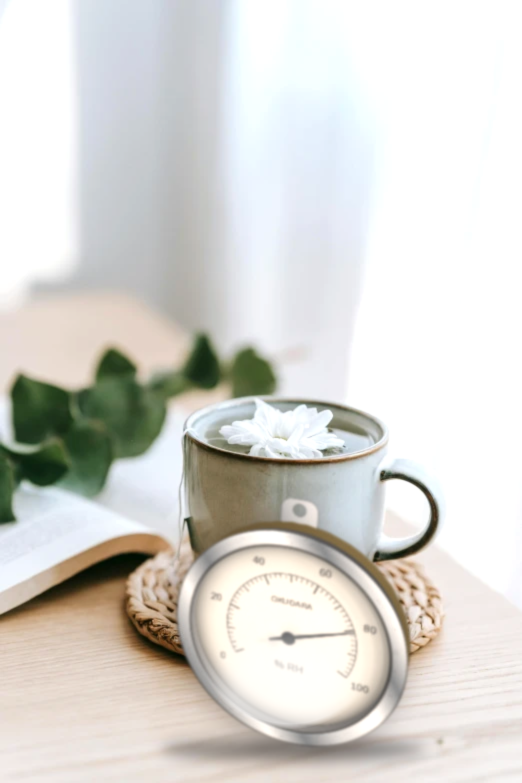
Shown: 80 %
